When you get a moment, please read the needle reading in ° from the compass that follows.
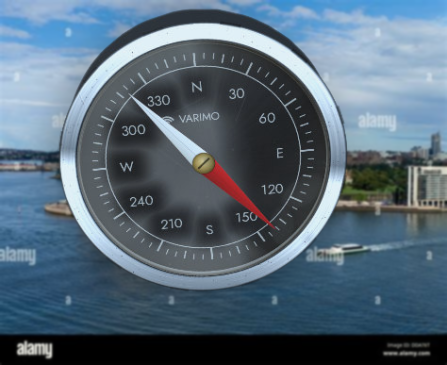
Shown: 140 °
